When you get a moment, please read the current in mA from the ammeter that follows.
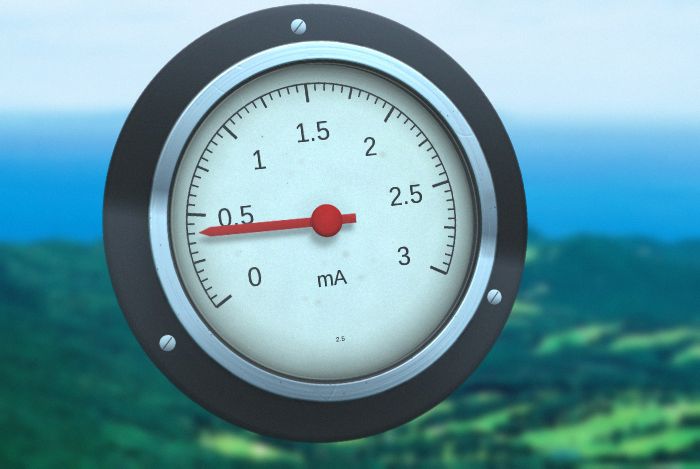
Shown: 0.4 mA
